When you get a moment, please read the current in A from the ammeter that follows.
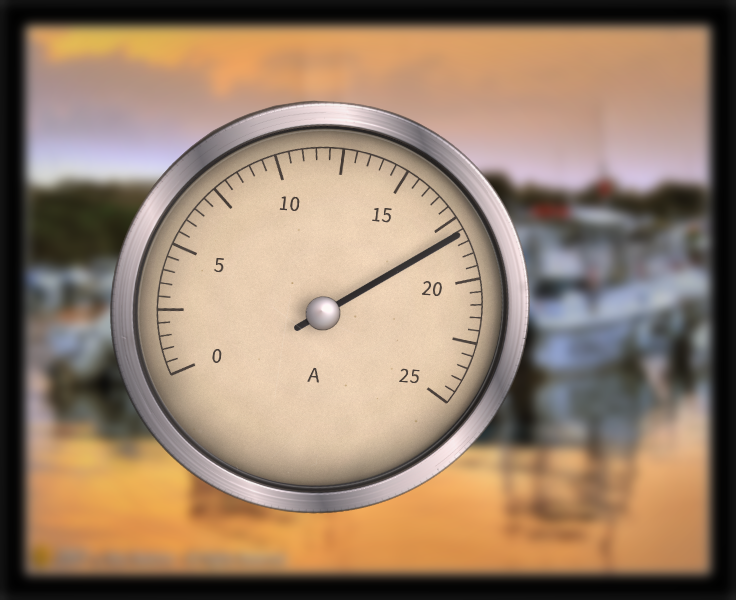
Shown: 18 A
